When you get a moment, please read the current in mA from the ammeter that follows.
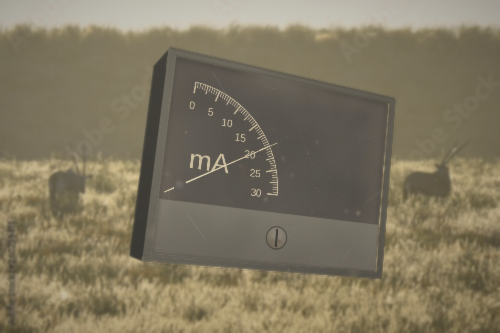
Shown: 20 mA
